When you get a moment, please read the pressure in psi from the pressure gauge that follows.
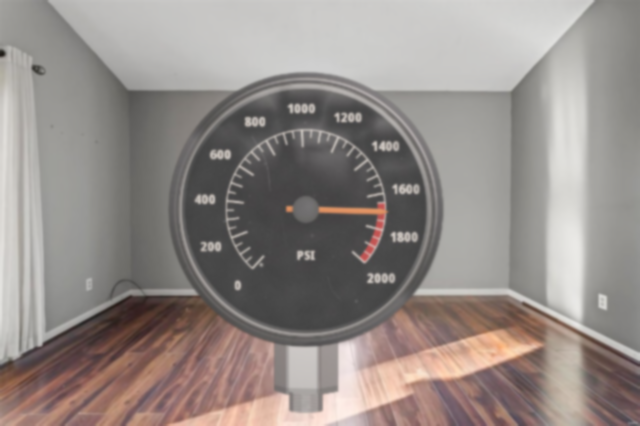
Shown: 1700 psi
